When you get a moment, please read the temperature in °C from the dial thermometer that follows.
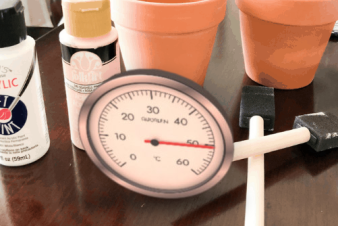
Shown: 50 °C
